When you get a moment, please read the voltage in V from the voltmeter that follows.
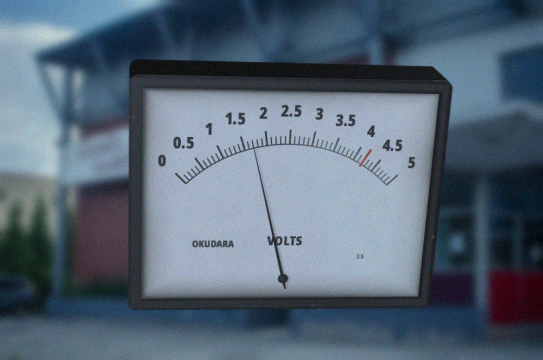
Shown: 1.7 V
